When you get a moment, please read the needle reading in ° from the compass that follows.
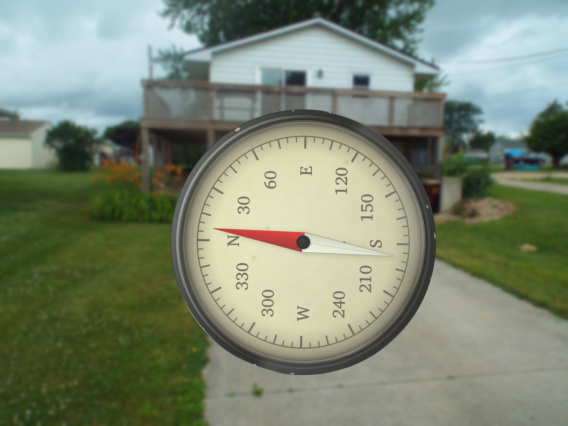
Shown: 7.5 °
